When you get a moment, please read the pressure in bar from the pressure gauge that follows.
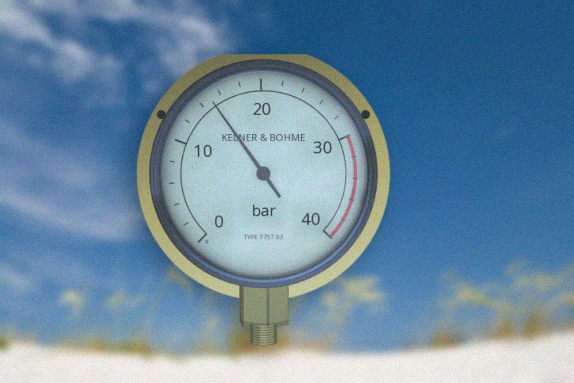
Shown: 15 bar
